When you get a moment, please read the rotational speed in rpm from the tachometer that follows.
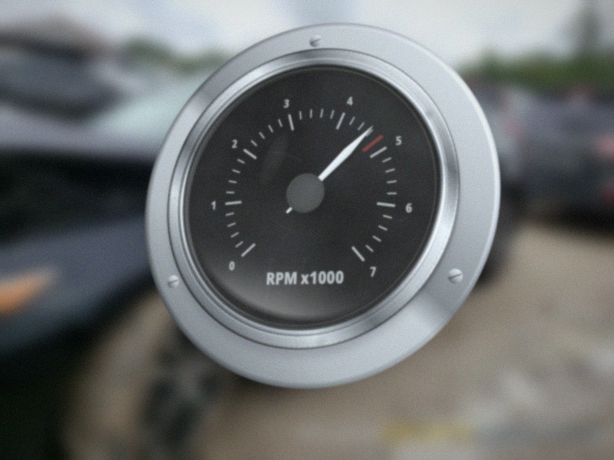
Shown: 4600 rpm
